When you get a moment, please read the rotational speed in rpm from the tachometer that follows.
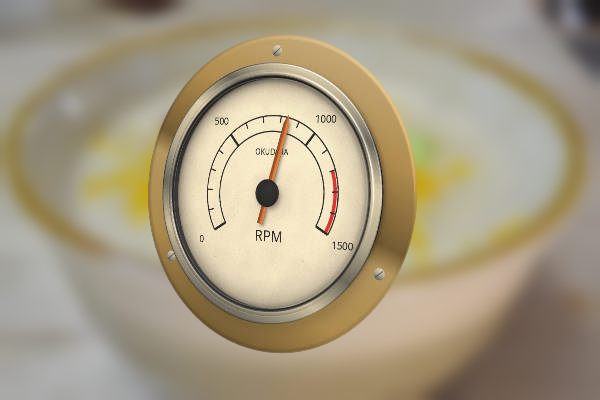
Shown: 850 rpm
